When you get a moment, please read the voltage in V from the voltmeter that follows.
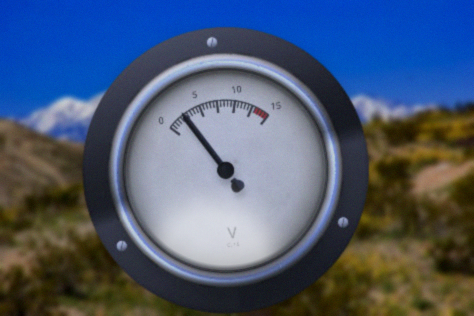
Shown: 2.5 V
